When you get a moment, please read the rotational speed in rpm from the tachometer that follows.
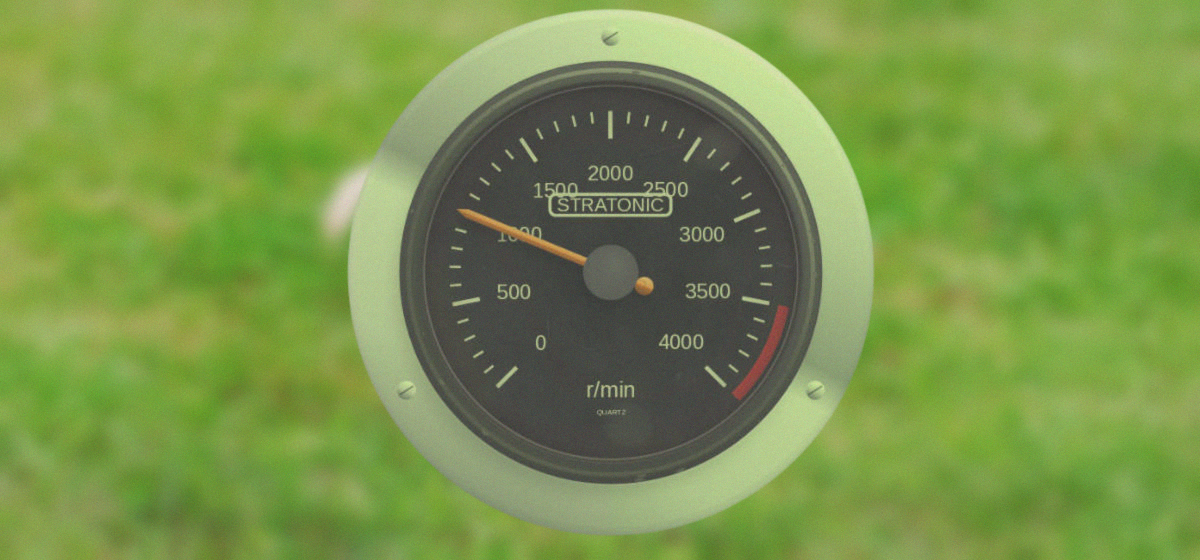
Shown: 1000 rpm
